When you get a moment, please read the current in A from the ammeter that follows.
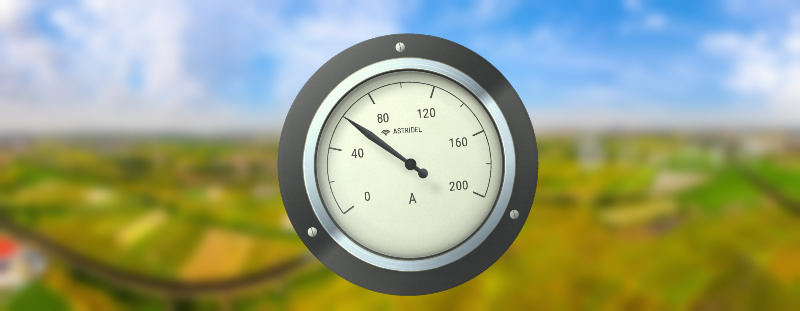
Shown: 60 A
